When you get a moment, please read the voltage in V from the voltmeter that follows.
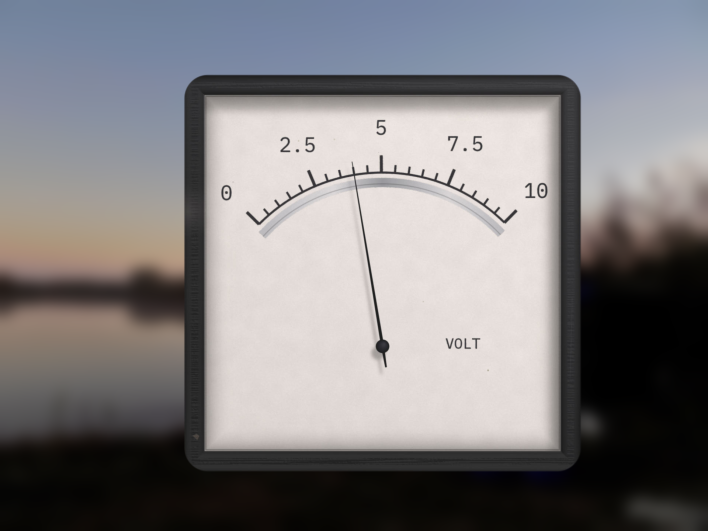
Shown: 4 V
